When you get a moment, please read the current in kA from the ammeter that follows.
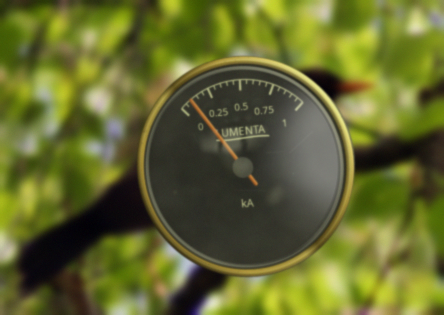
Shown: 0.1 kA
